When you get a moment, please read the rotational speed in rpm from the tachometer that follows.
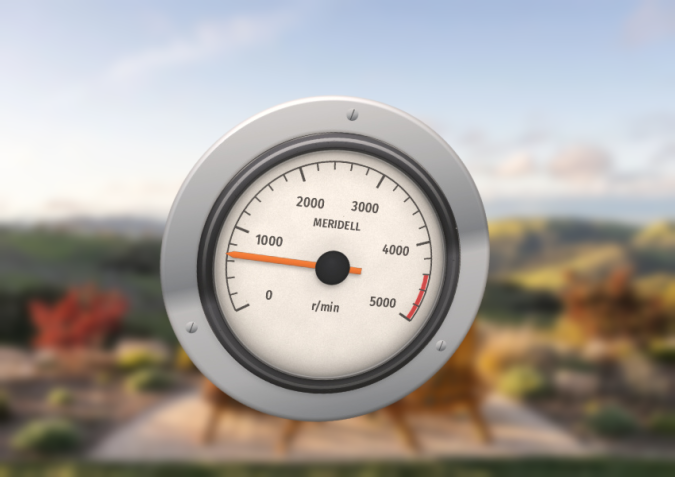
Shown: 700 rpm
